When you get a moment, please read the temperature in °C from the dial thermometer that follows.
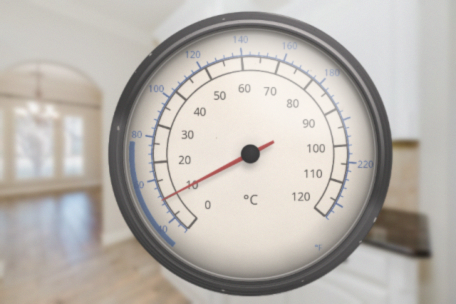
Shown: 10 °C
